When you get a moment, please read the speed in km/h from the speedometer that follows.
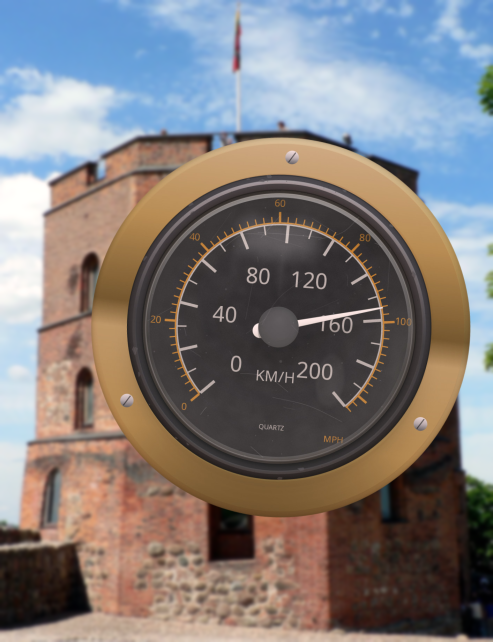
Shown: 155 km/h
